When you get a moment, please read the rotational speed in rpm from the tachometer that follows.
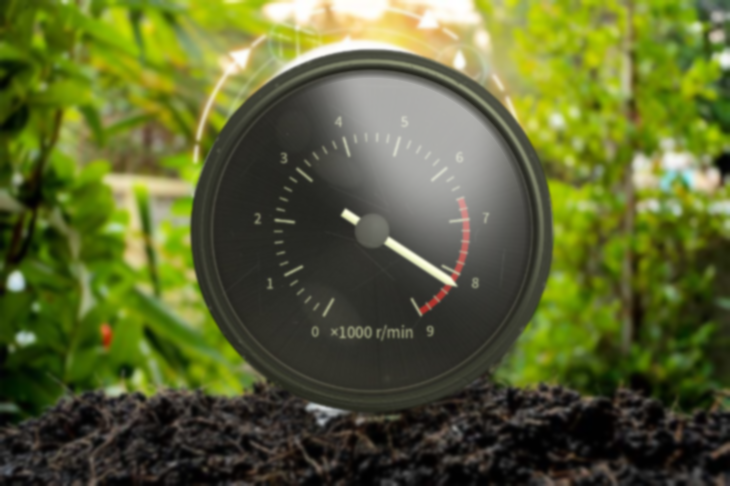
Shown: 8200 rpm
